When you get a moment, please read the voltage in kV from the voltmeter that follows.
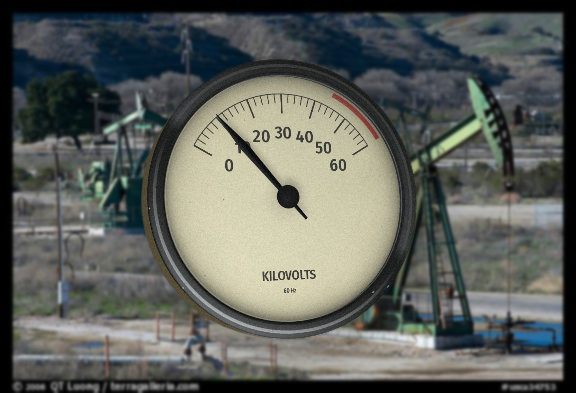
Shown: 10 kV
